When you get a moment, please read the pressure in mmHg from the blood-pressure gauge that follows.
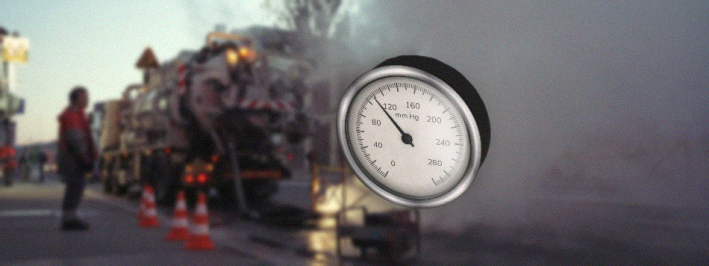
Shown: 110 mmHg
